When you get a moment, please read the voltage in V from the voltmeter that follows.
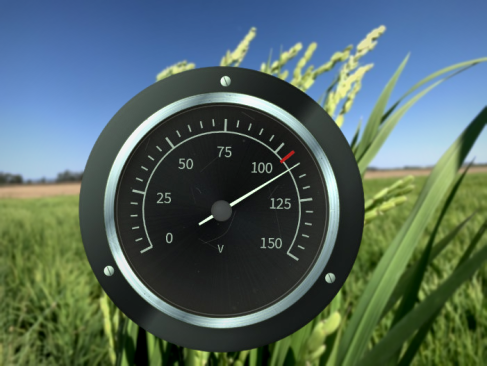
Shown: 110 V
